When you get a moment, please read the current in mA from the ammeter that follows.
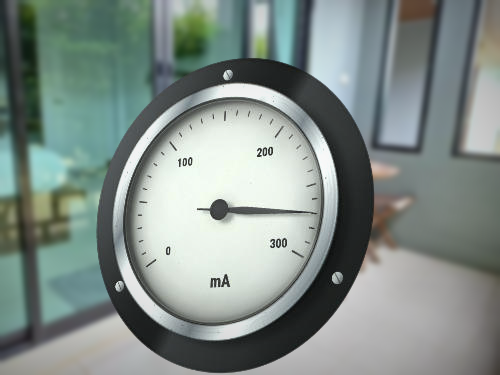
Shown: 270 mA
